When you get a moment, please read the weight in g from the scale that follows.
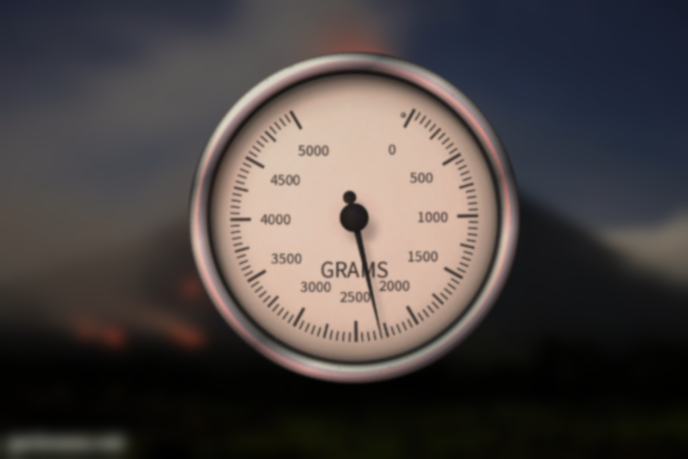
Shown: 2300 g
